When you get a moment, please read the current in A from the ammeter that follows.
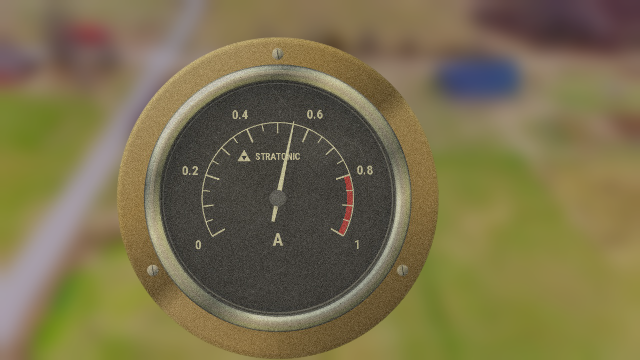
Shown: 0.55 A
